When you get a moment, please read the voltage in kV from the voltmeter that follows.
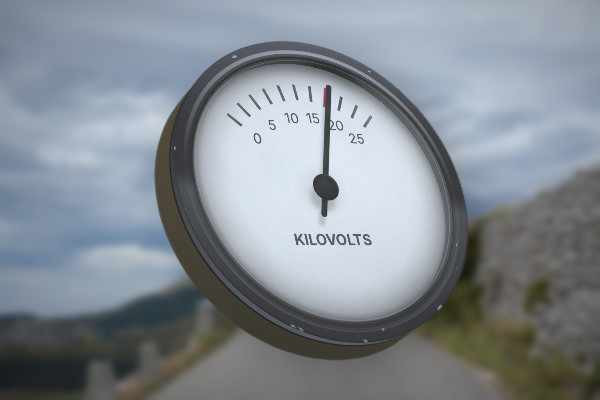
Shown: 17.5 kV
